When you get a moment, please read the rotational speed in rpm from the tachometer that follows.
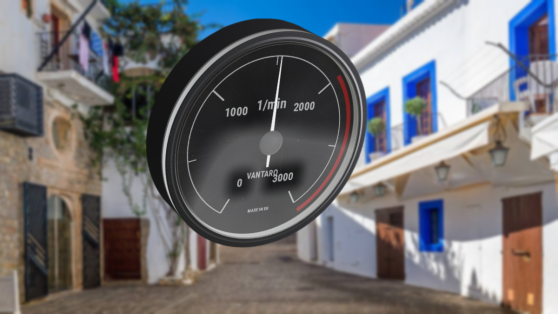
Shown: 1500 rpm
